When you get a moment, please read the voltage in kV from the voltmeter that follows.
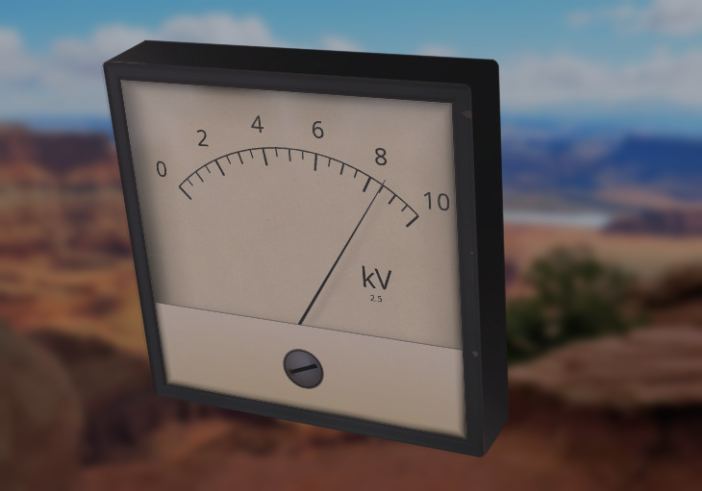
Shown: 8.5 kV
